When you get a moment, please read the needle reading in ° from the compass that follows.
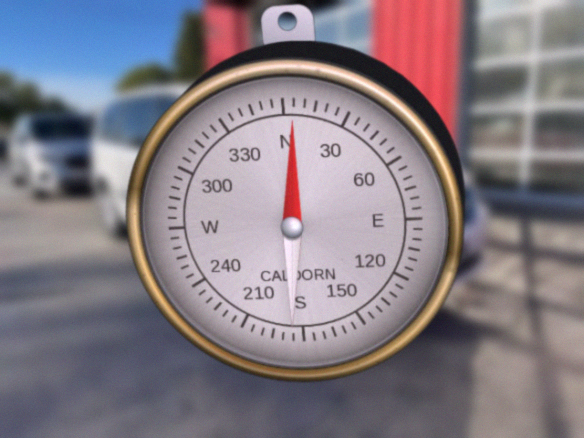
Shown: 5 °
